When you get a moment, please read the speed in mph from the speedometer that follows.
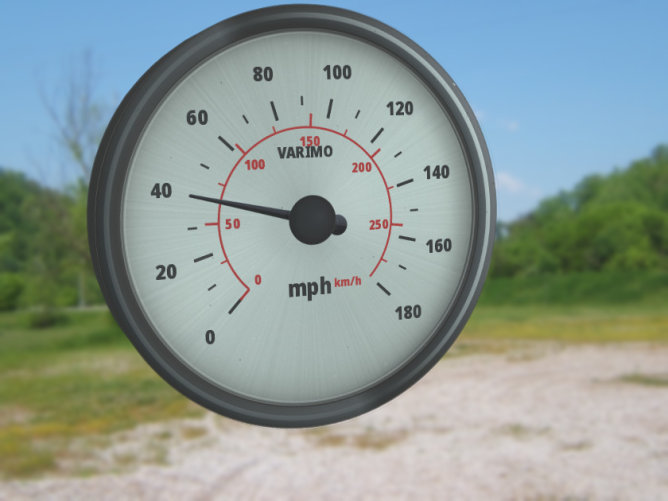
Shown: 40 mph
